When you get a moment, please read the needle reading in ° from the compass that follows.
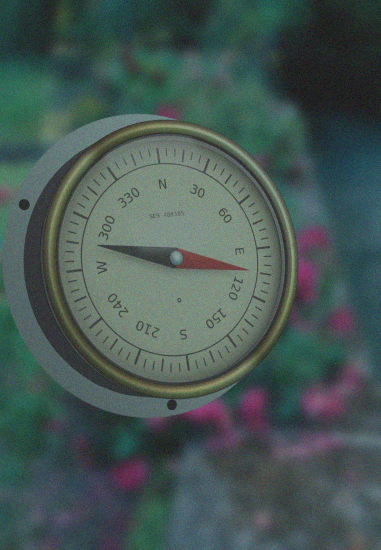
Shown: 105 °
